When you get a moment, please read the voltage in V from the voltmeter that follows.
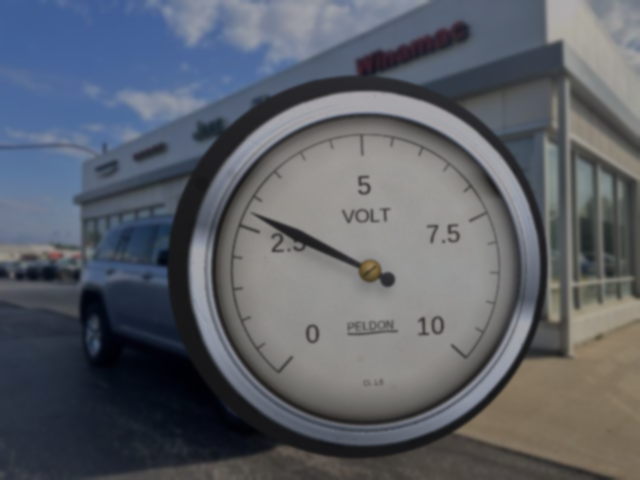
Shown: 2.75 V
